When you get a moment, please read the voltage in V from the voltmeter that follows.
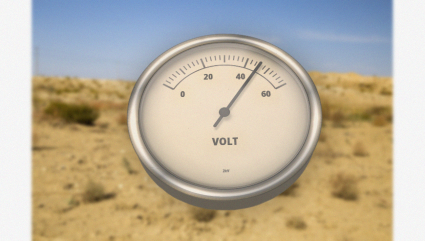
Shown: 46 V
